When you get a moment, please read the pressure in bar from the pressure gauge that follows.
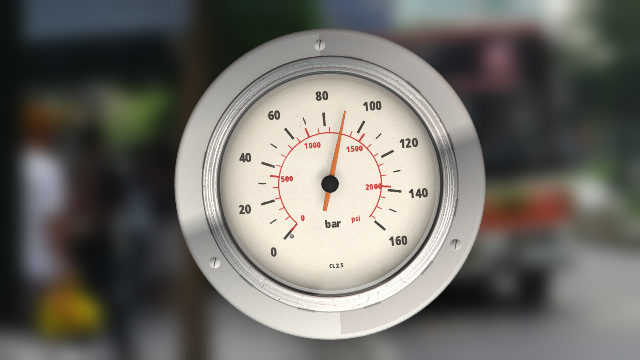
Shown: 90 bar
